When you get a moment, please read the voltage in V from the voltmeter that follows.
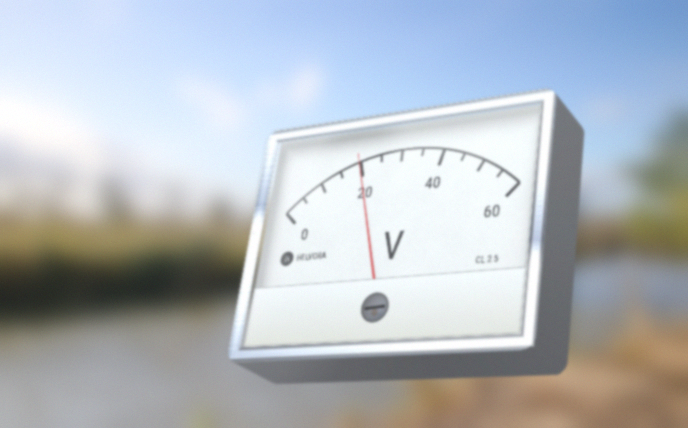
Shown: 20 V
